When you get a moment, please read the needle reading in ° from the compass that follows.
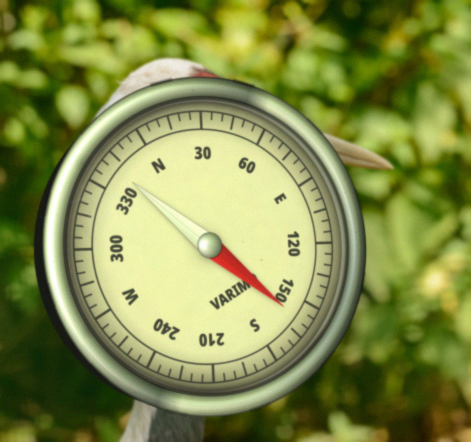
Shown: 160 °
